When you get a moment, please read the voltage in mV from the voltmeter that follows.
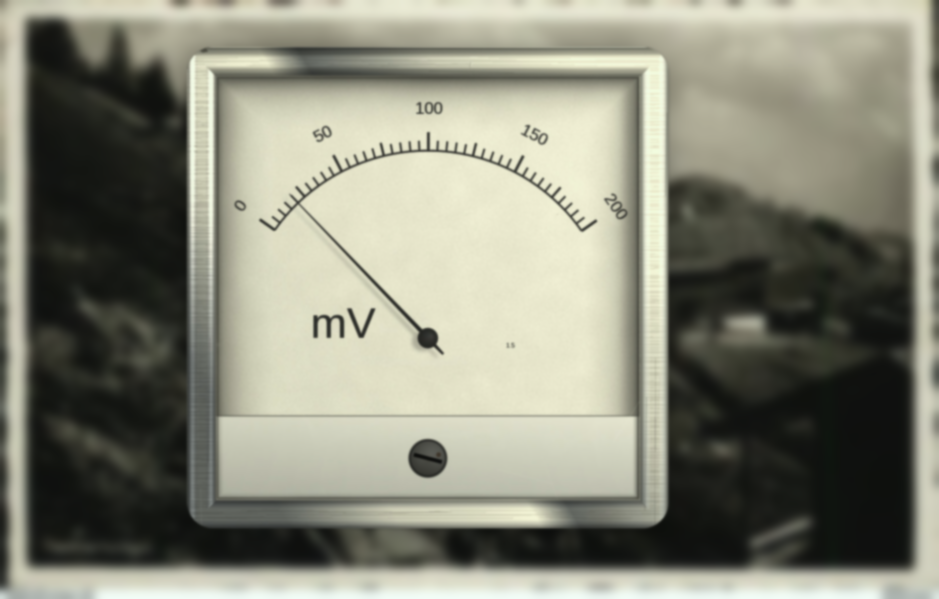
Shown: 20 mV
